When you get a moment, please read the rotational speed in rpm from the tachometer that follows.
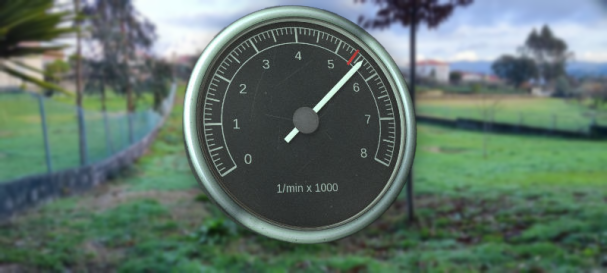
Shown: 5600 rpm
